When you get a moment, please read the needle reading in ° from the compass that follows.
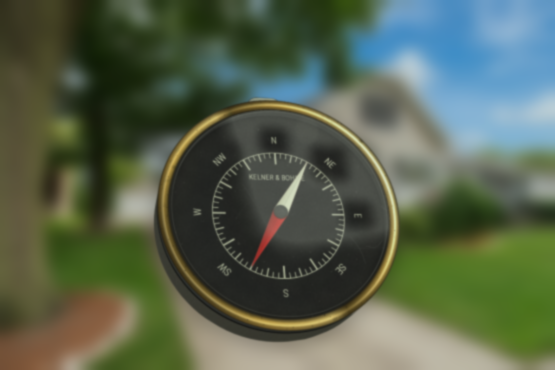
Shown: 210 °
